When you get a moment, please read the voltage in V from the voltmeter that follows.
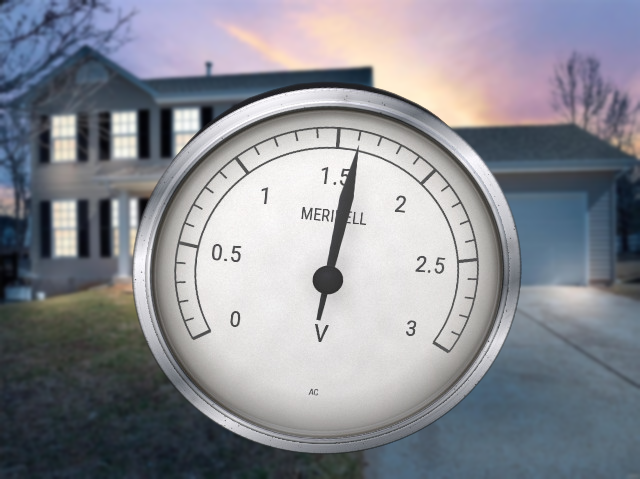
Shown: 1.6 V
